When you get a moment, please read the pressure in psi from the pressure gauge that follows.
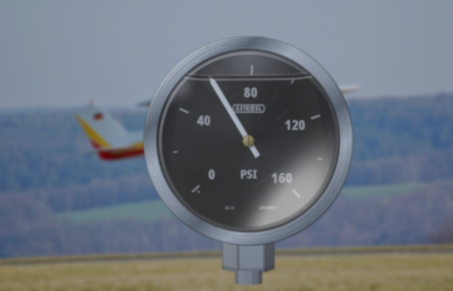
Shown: 60 psi
